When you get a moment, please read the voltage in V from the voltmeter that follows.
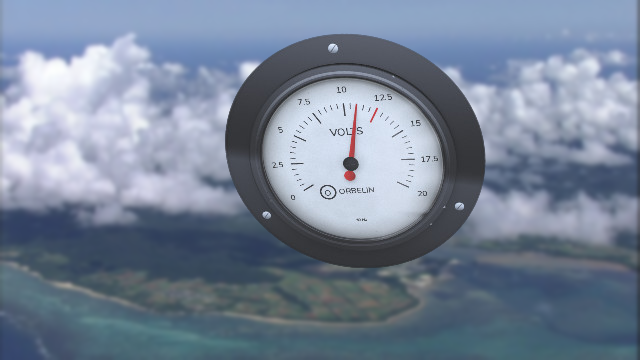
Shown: 11 V
